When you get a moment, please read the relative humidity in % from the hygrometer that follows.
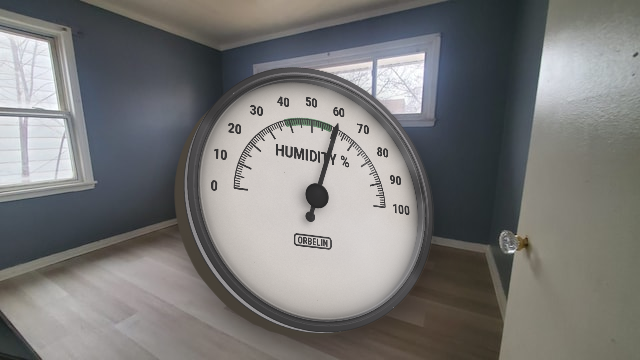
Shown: 60 %
